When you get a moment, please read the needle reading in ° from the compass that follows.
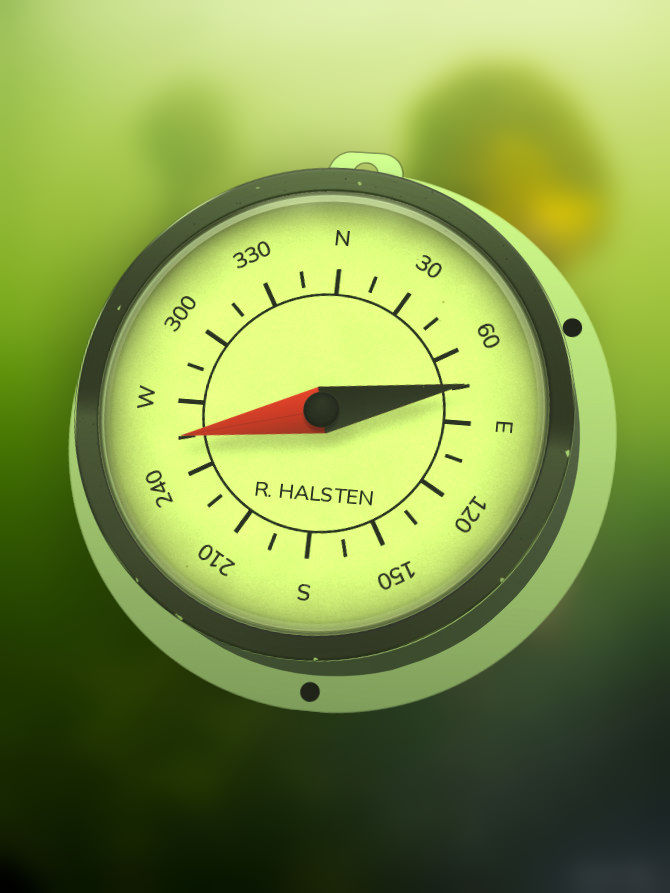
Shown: 255 °
